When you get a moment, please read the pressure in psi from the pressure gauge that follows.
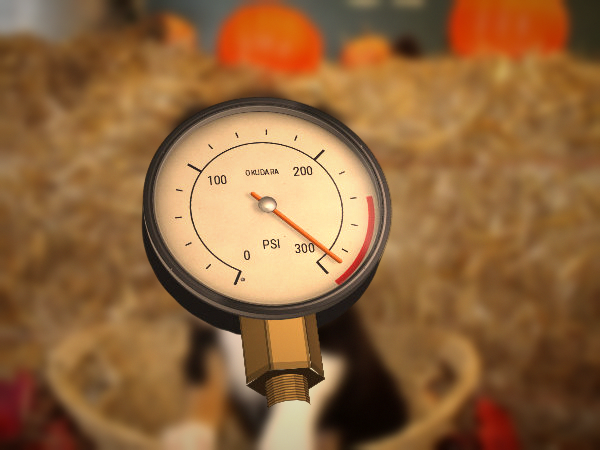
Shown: 290 psi
